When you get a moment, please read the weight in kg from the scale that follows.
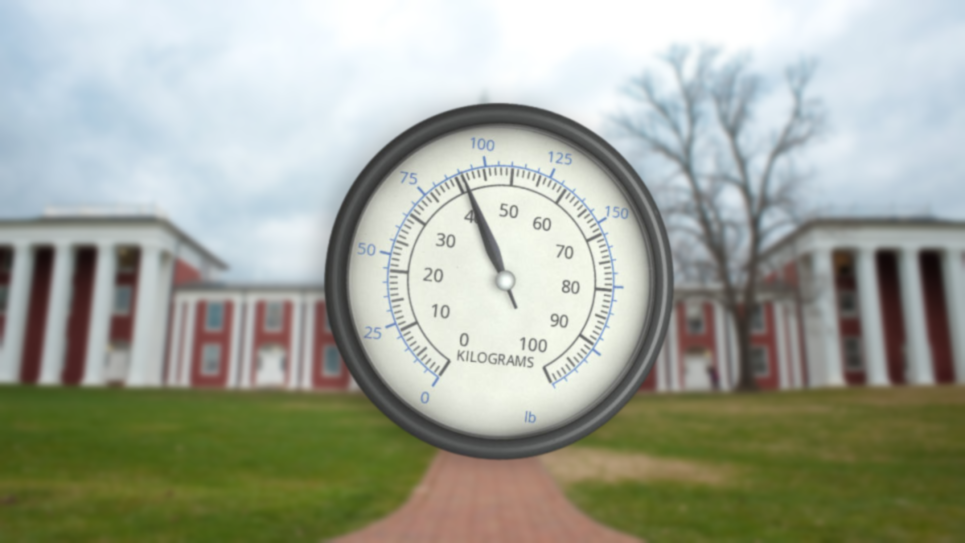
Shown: 41 kg
